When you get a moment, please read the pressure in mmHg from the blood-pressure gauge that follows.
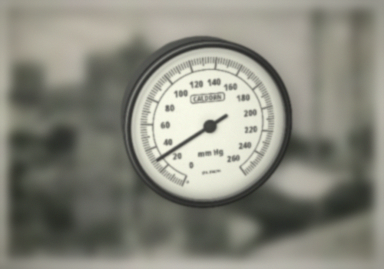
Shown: 30 mmHg
